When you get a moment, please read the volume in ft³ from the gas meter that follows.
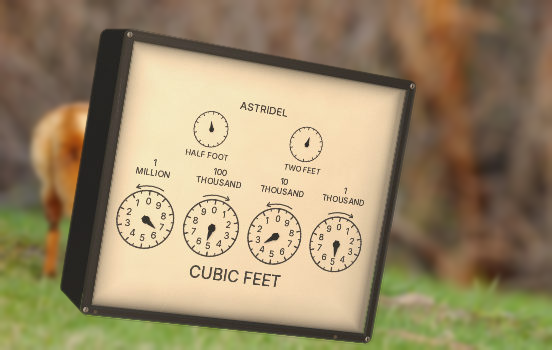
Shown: 653500 ft³
